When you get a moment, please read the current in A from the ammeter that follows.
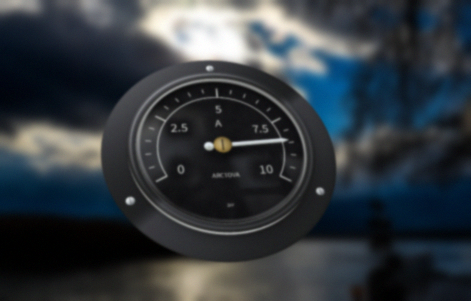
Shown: 8.5 A
